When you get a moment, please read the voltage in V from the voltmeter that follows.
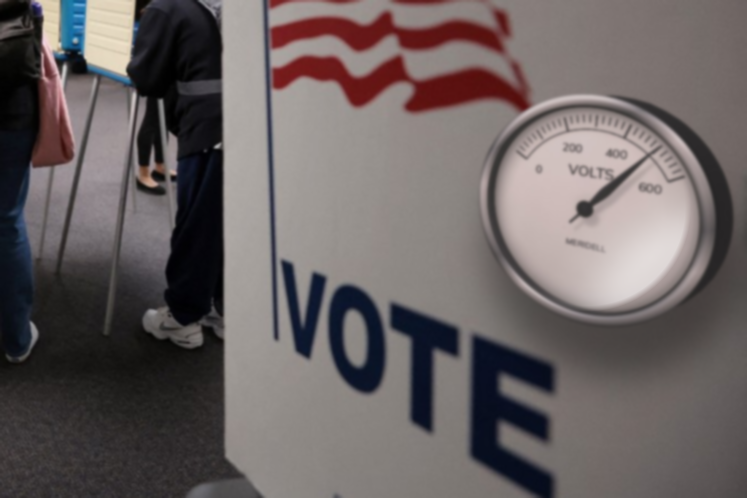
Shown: 500 V
